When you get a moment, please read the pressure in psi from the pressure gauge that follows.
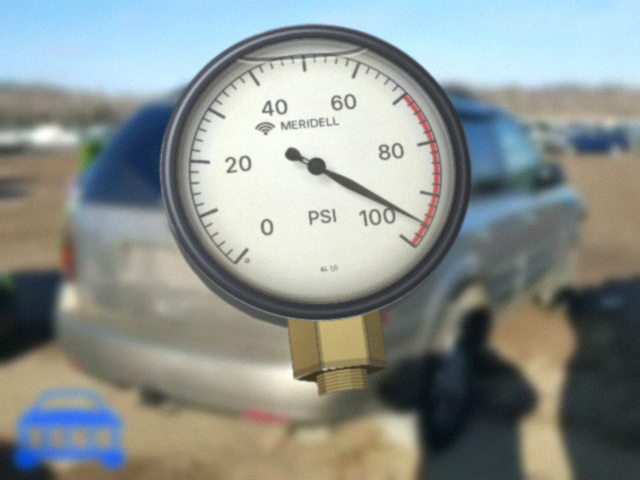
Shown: 96 psi
